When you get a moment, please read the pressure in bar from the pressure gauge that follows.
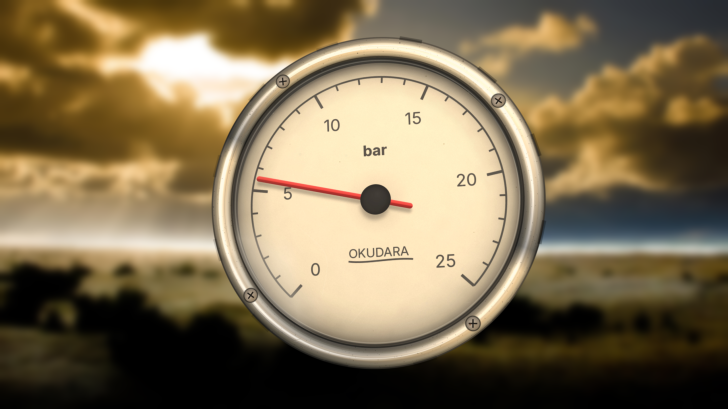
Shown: 5.5 bar
